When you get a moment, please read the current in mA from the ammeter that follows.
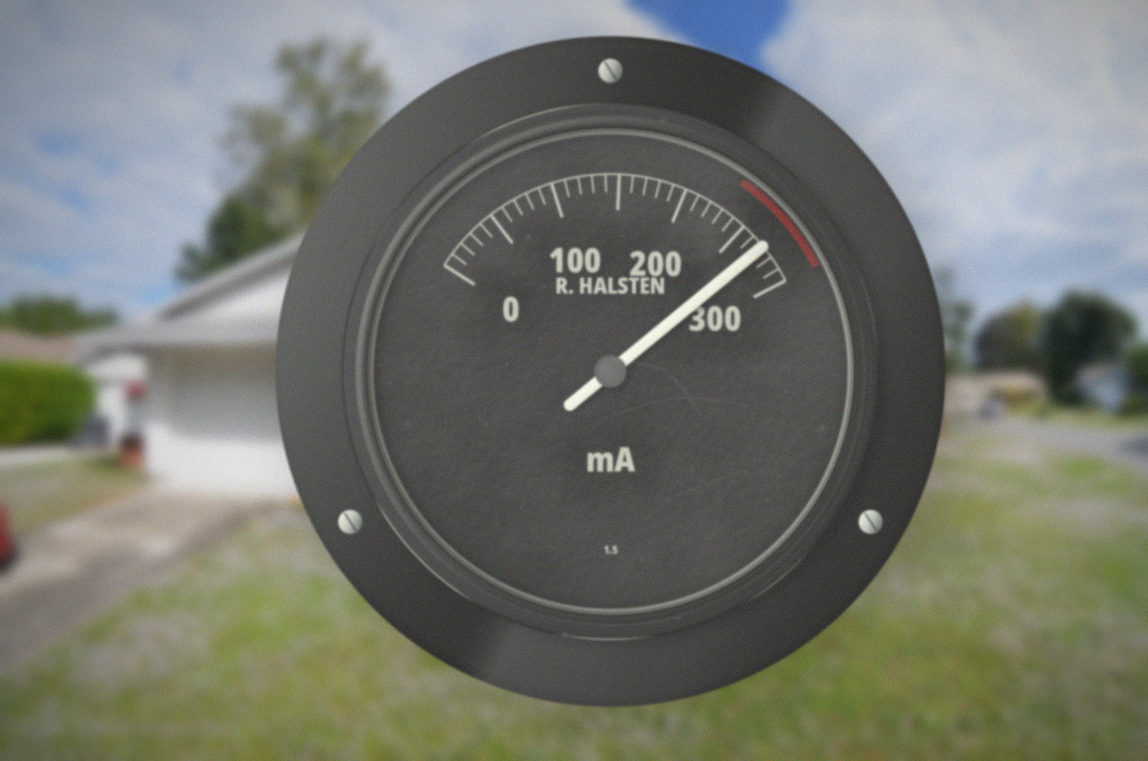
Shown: 270 mA
